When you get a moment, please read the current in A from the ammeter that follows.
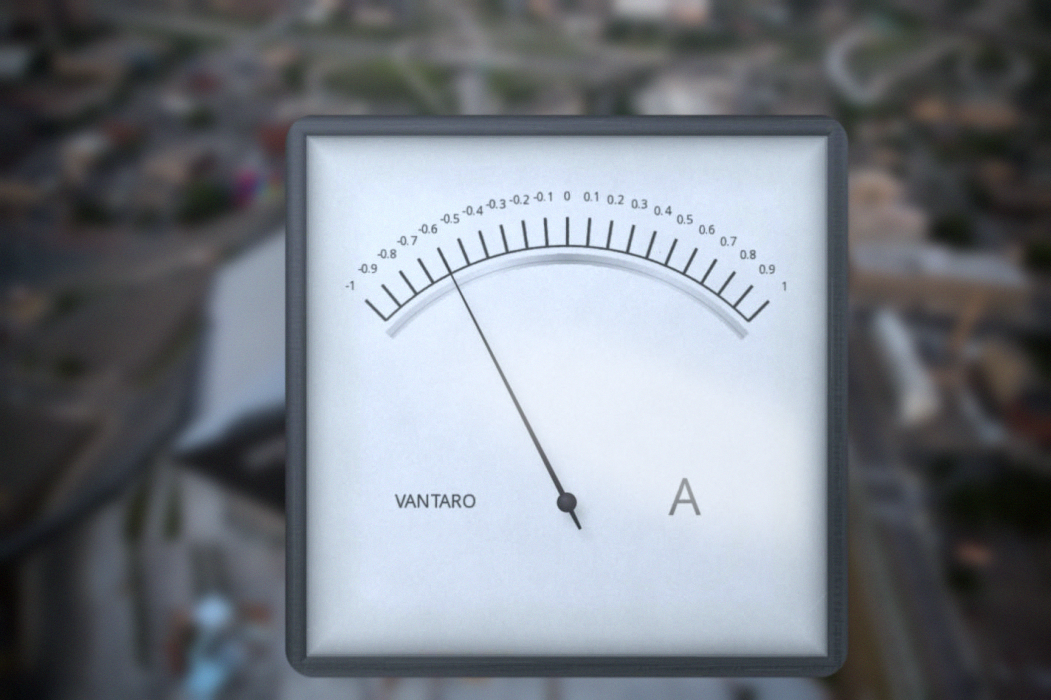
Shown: -0.6 A
